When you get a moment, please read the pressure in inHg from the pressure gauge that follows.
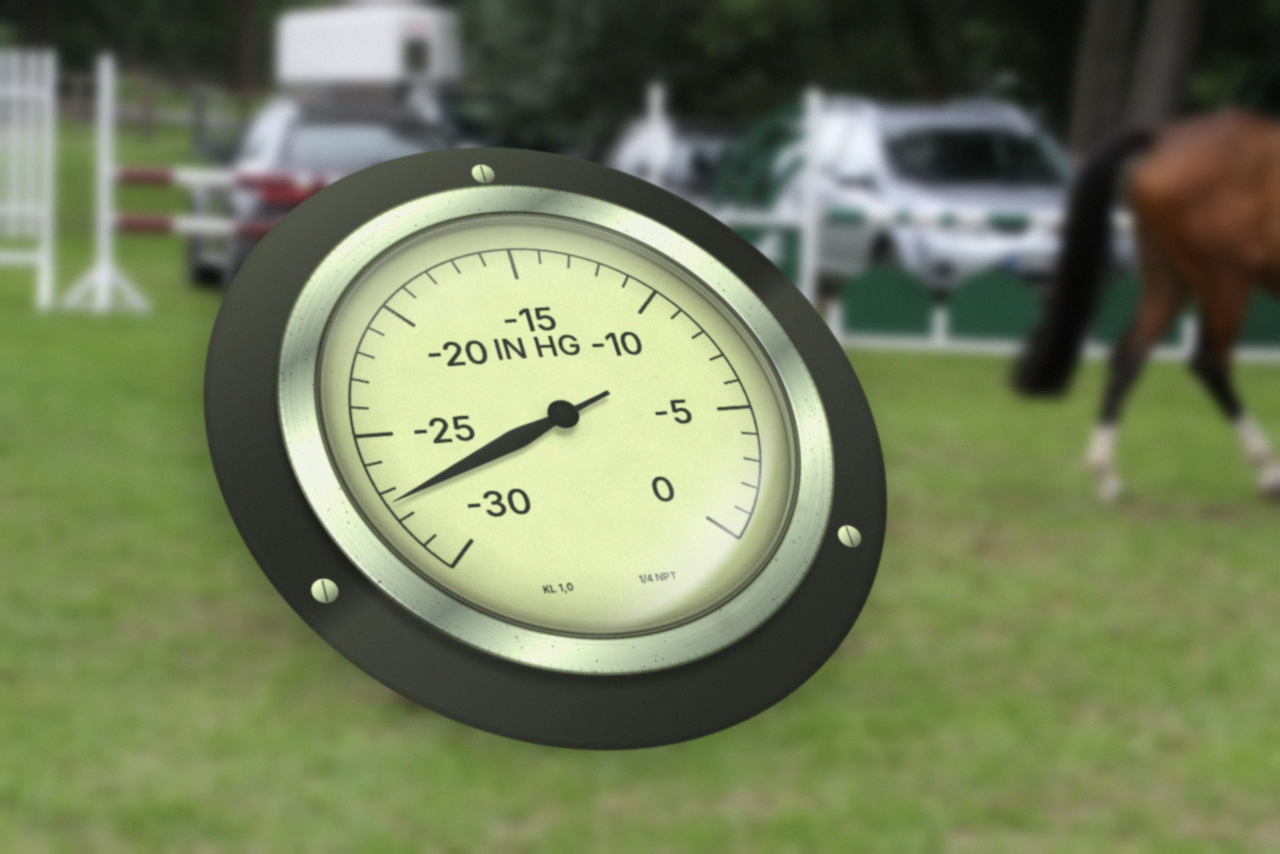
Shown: -27.5 inHg
